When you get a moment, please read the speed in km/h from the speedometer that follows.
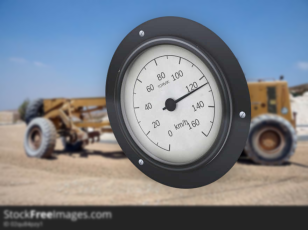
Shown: 125 km/h
